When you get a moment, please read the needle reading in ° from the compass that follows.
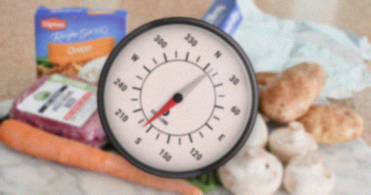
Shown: 187.5 °
